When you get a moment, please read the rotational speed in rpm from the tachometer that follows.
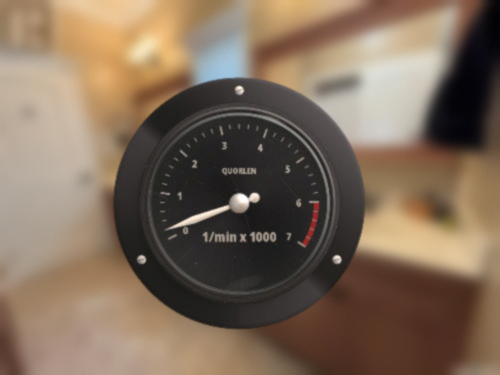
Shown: 200 rpm
